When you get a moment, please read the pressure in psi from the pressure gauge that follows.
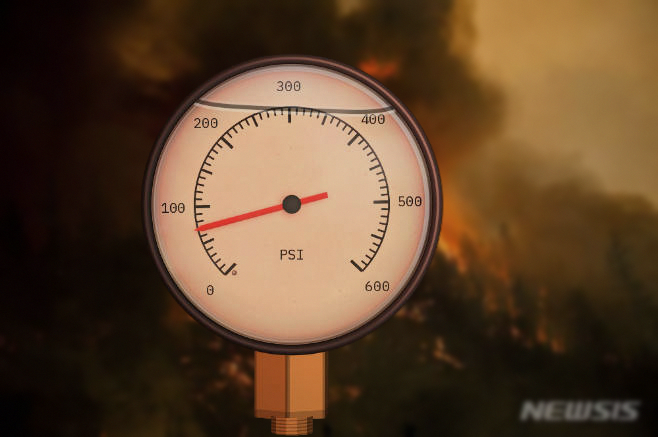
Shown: 70 psi
